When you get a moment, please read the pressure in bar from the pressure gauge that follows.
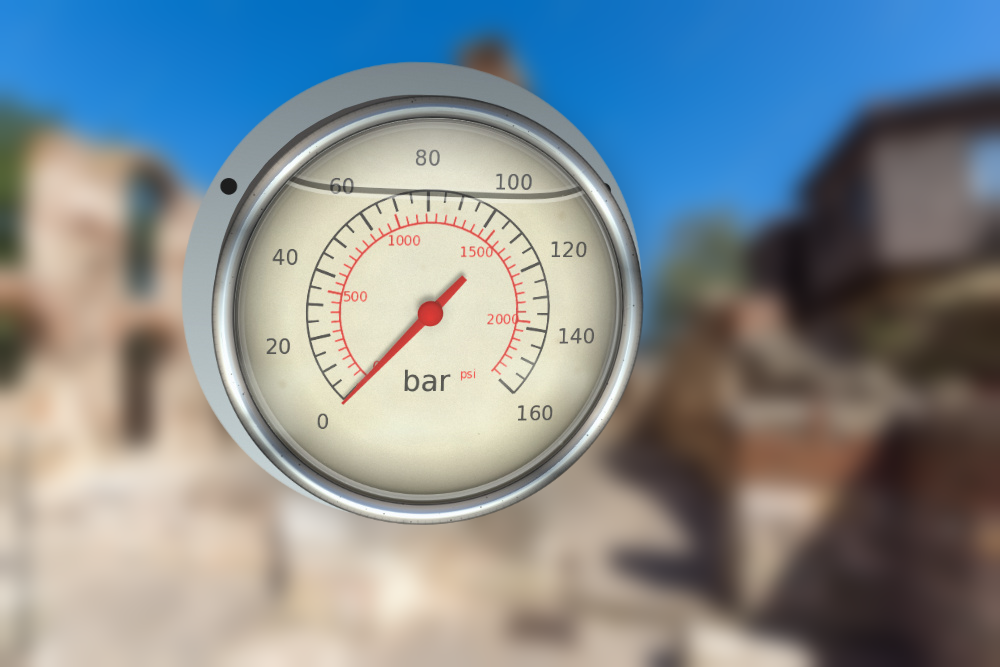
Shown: 0 bar
